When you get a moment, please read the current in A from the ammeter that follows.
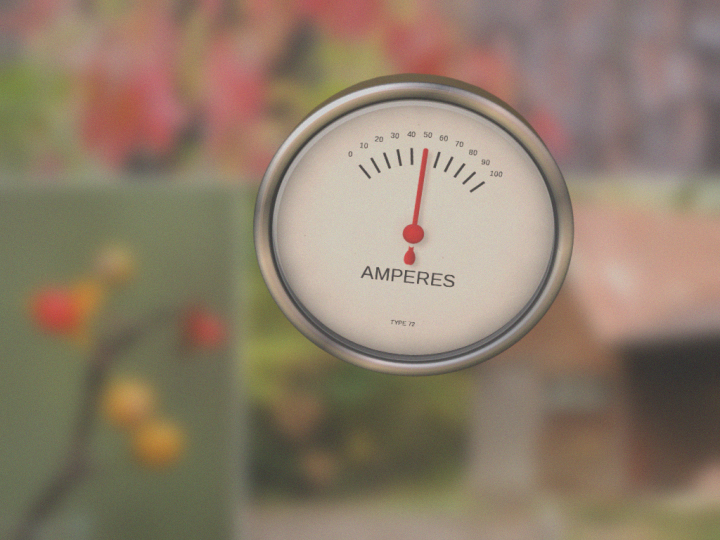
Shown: 50 A
